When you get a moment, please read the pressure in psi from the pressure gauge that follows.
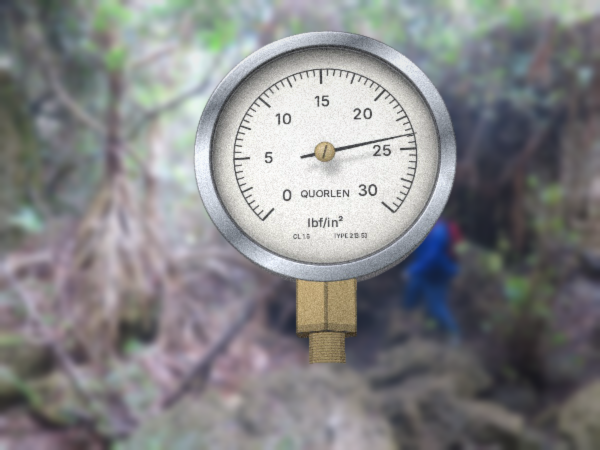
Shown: 24 psi
